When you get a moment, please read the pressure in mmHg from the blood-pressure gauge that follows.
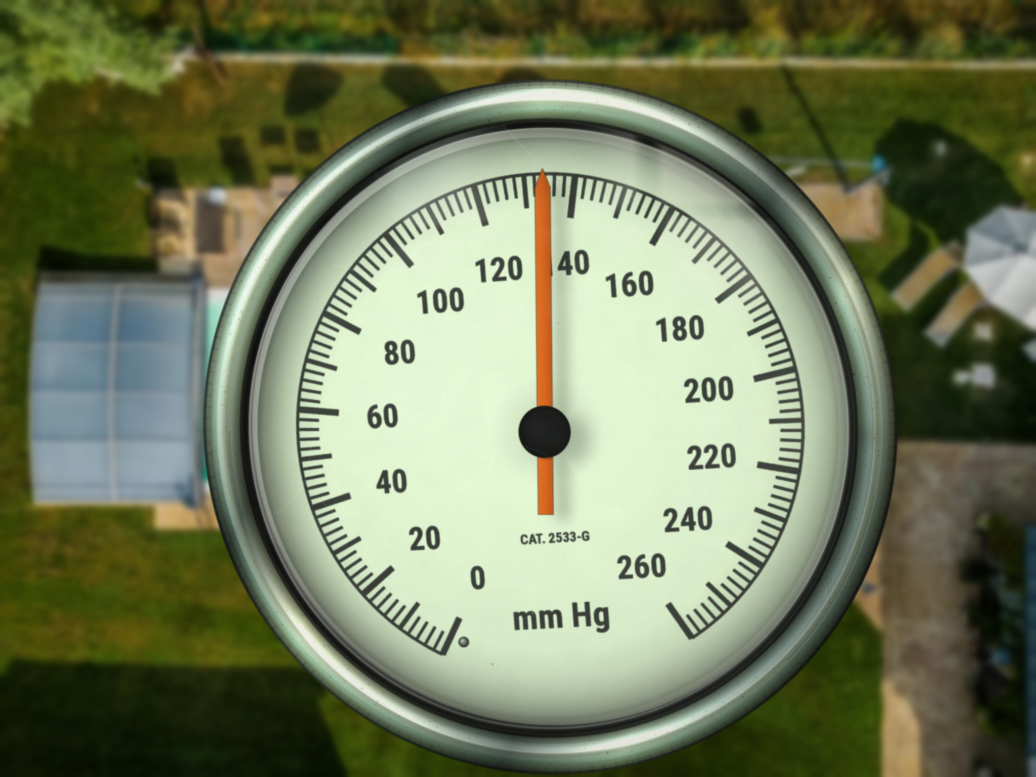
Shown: 134 mmHg
